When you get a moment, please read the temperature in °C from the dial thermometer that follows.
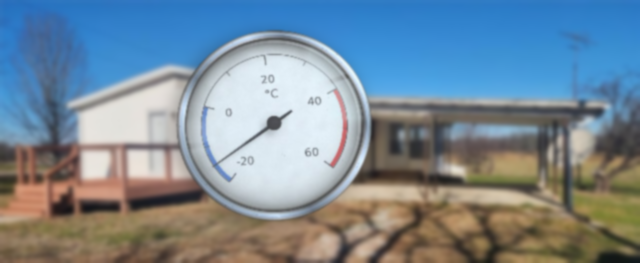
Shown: -15 °C
